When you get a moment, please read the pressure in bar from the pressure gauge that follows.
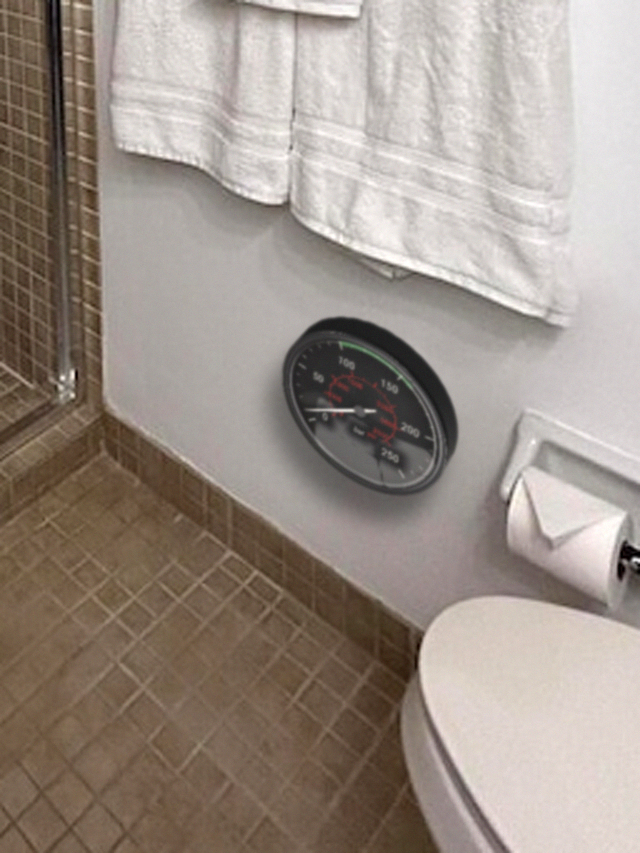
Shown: 10 bar
